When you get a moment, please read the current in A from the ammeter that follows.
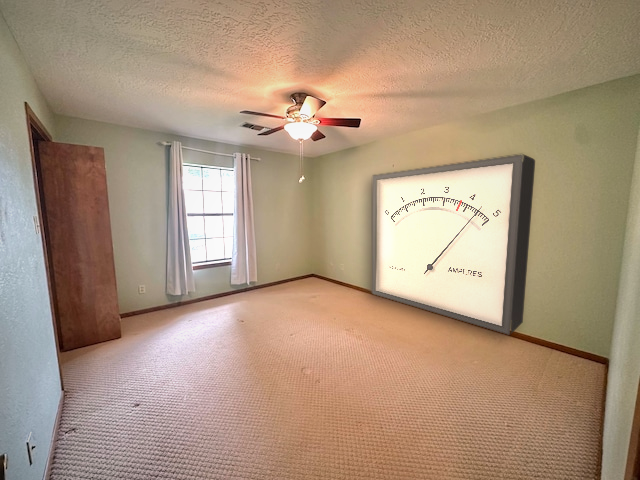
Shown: 4.5 A
